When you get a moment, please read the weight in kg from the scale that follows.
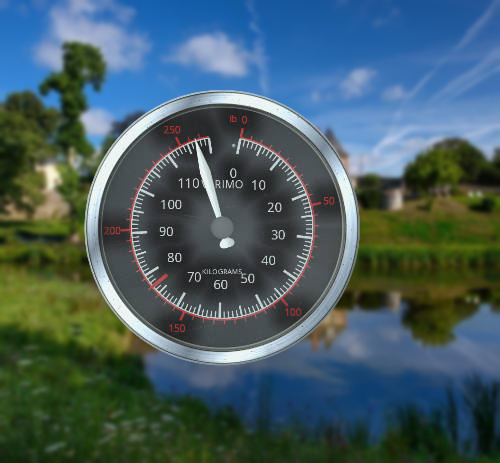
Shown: 117 kg
